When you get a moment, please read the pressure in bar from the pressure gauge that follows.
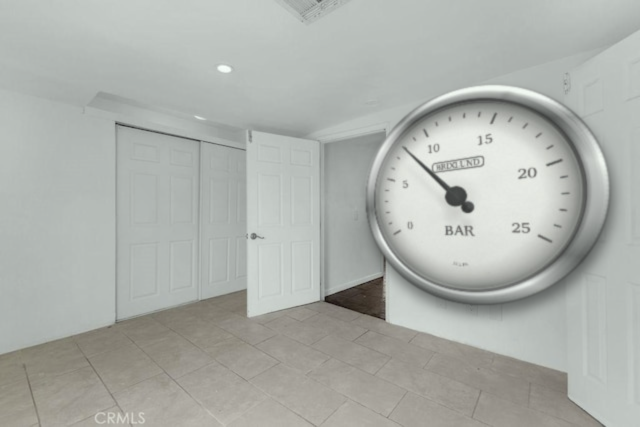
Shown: 8 bar
